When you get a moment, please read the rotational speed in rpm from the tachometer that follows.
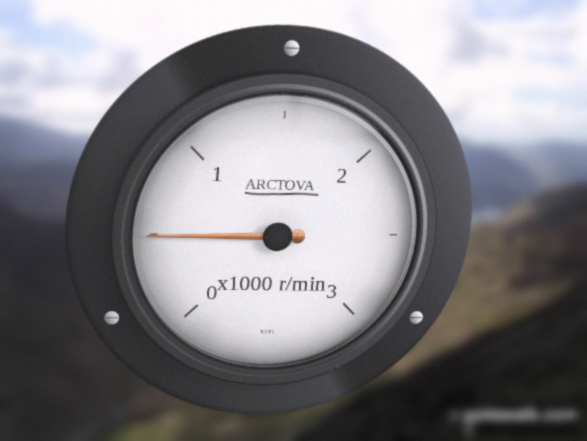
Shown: 500 rpm
